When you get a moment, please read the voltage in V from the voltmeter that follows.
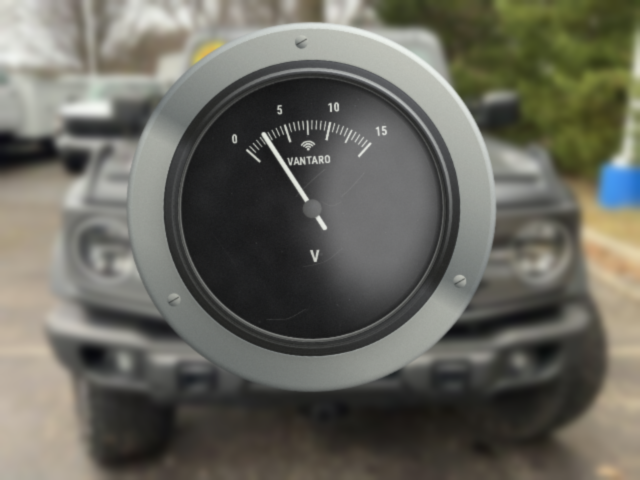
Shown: 2.5 V
